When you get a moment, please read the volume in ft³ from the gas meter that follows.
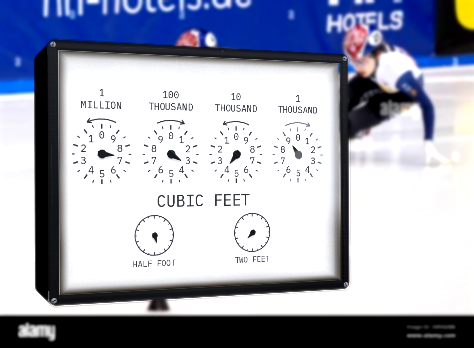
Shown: 733900 ft³
